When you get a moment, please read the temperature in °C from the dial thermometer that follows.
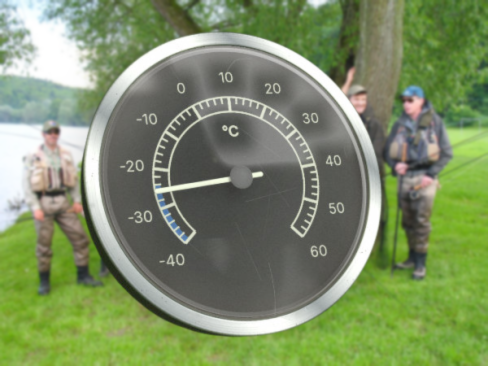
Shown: -26 °C
